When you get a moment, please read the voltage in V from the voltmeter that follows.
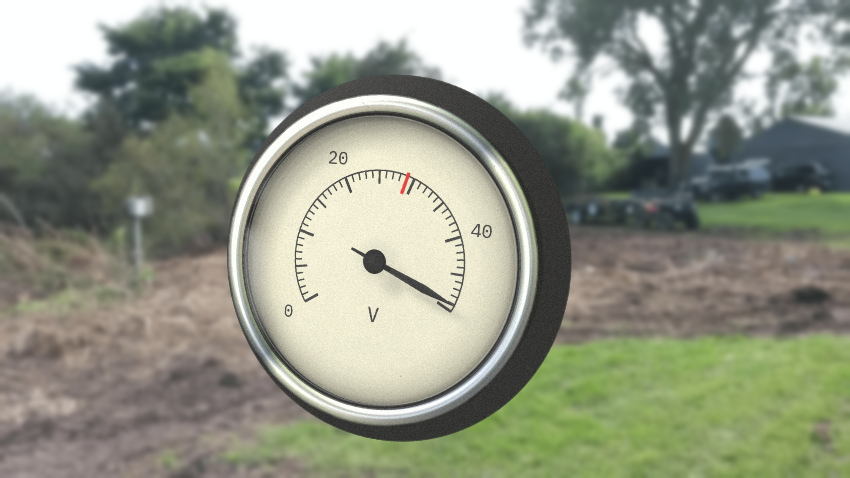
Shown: 49 V
